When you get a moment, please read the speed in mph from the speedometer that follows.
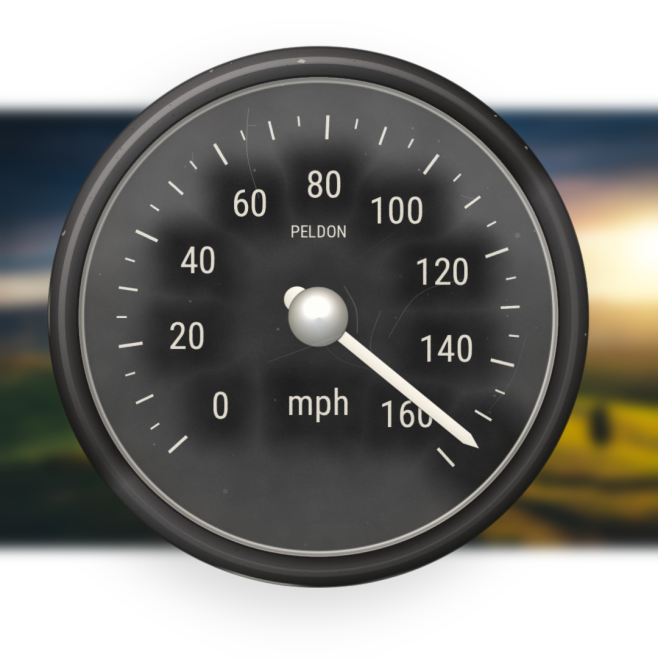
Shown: 155 mph
